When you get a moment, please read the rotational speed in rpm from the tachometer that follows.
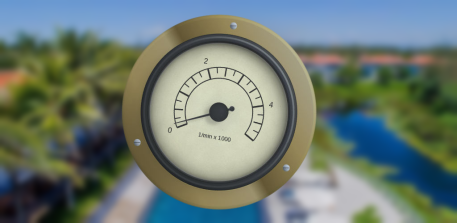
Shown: 125 rpm
